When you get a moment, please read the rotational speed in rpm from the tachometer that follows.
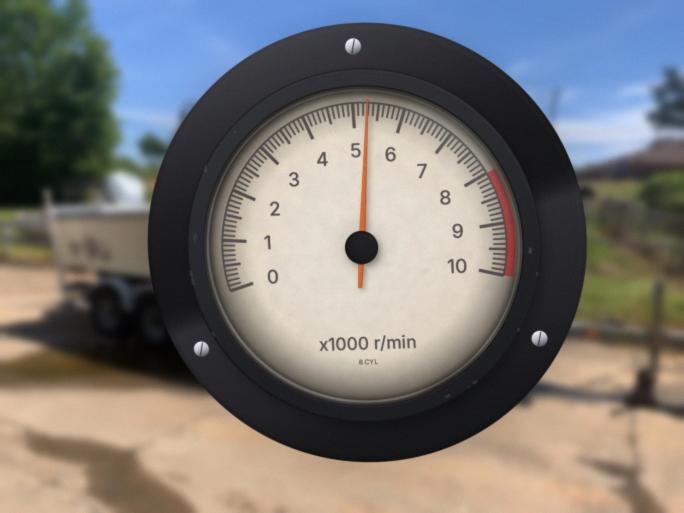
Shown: 5300 rpm
